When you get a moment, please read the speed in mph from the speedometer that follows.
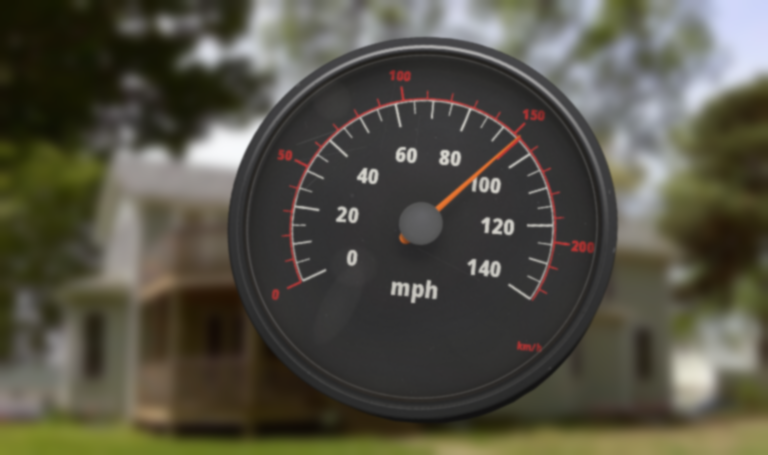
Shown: 95 mph
